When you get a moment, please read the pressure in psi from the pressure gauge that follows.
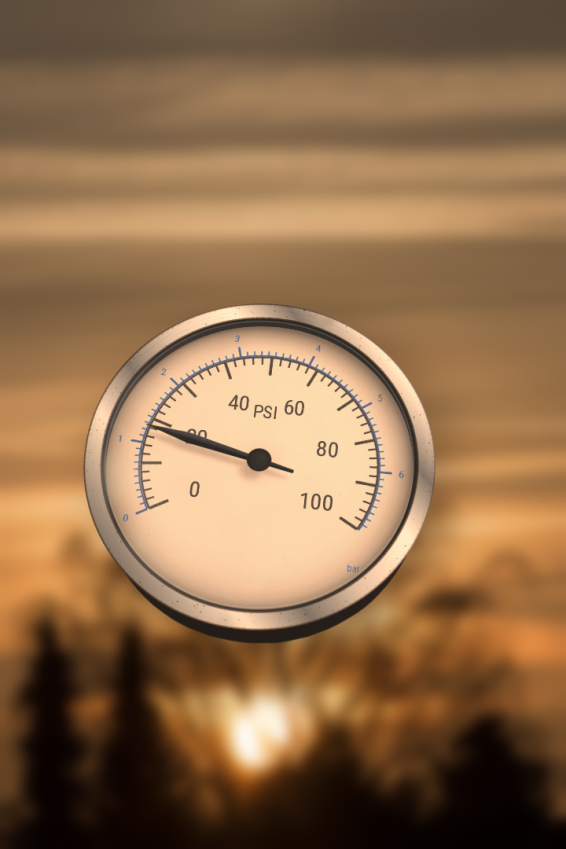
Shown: 18 psi
